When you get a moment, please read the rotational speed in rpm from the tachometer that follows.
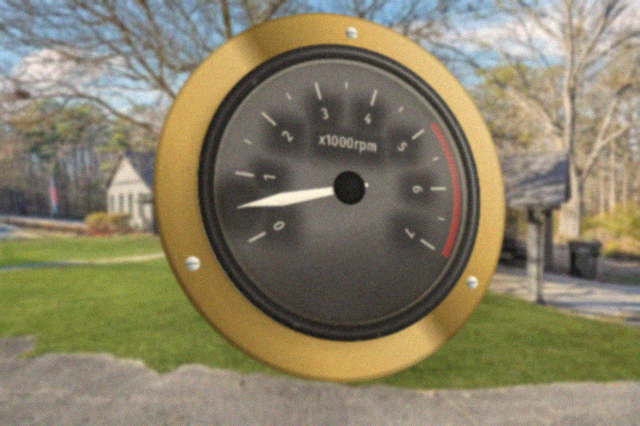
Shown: 500 rpm
